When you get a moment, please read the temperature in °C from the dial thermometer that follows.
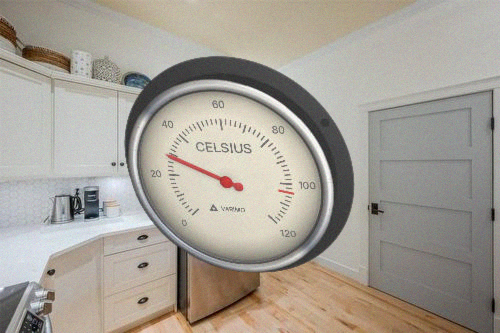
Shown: 30 °C
